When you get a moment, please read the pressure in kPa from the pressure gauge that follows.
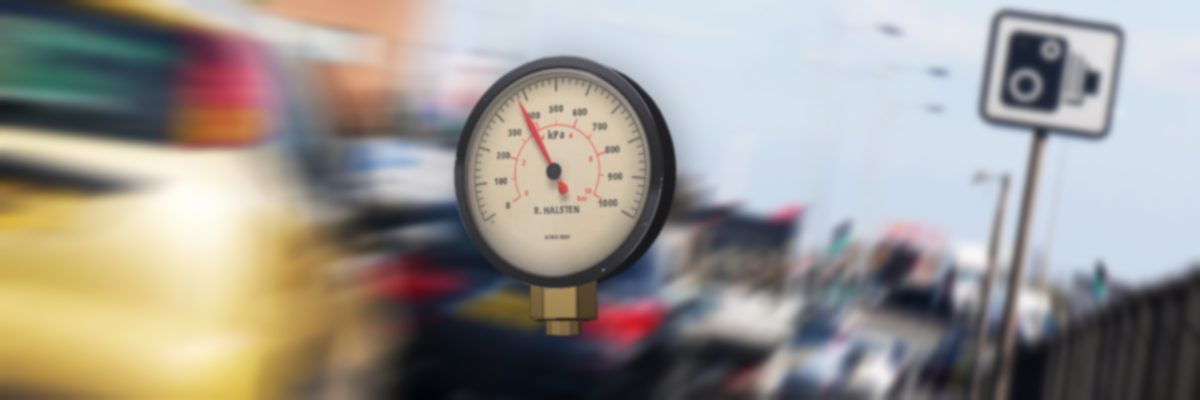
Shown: 380 kPa
